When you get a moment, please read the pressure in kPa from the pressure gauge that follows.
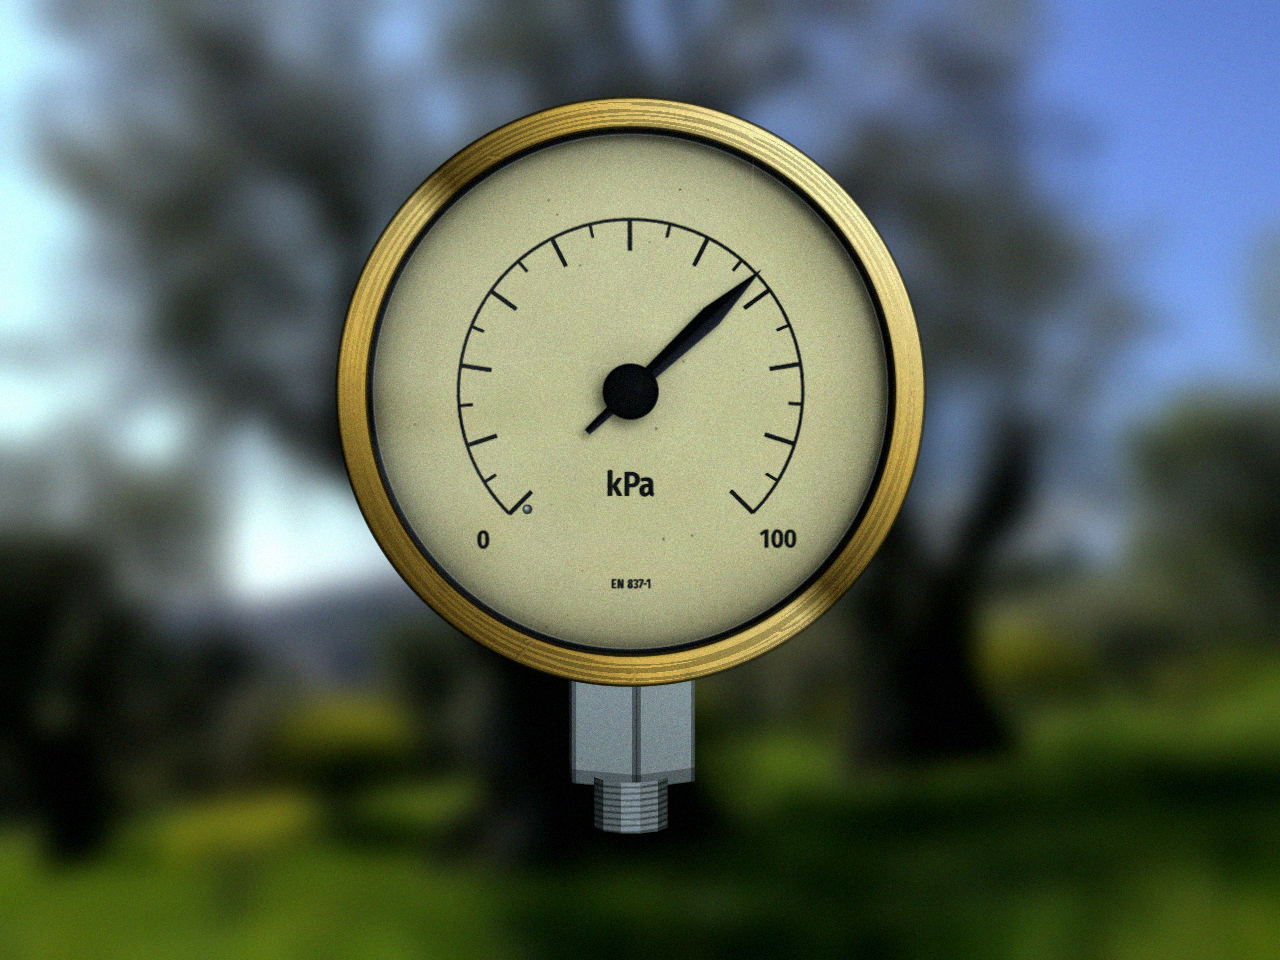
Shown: 67.5 kPa
